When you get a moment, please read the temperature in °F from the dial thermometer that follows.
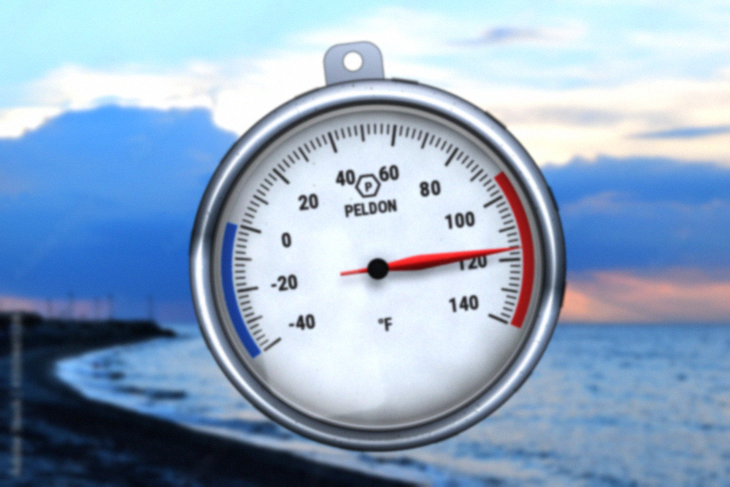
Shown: 116 °F
